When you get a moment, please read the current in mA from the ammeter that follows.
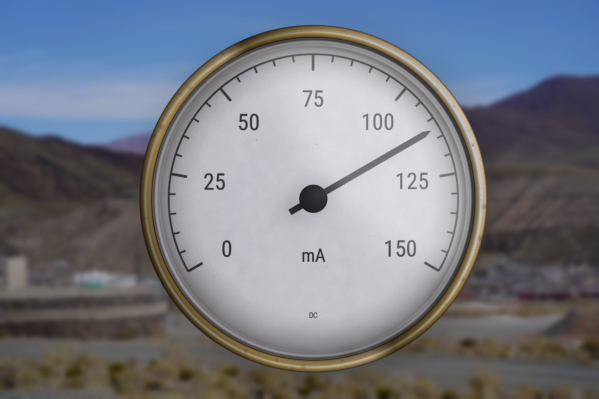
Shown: 112.5 mA
